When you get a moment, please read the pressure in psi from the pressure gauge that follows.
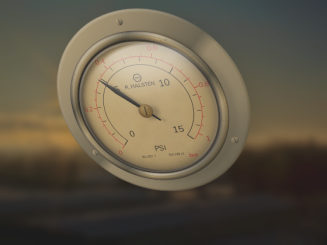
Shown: 5 psi
